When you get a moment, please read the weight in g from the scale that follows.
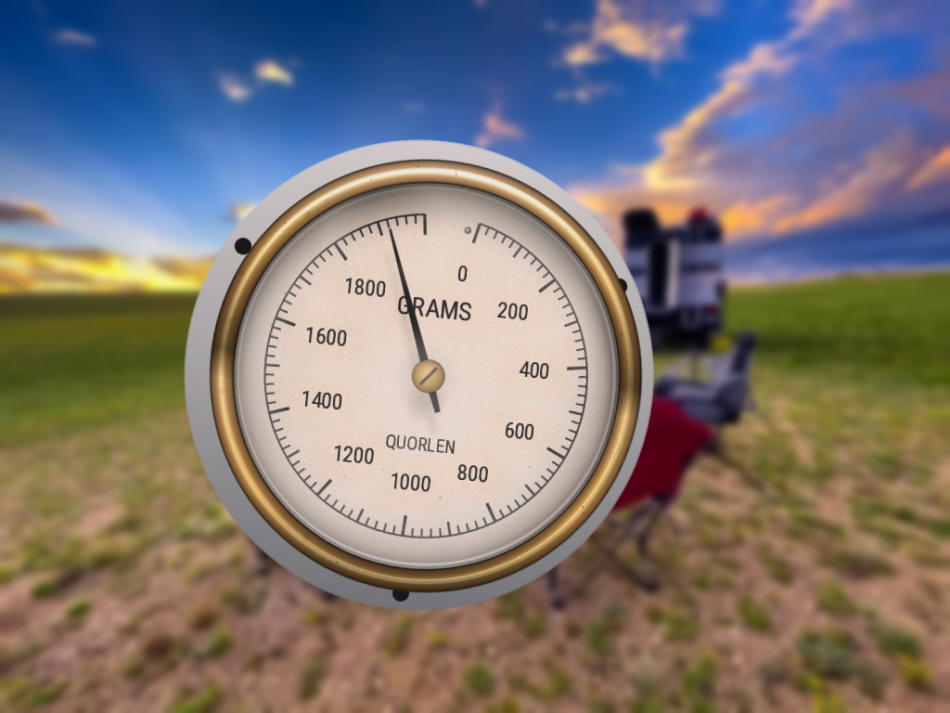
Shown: 1920 g
